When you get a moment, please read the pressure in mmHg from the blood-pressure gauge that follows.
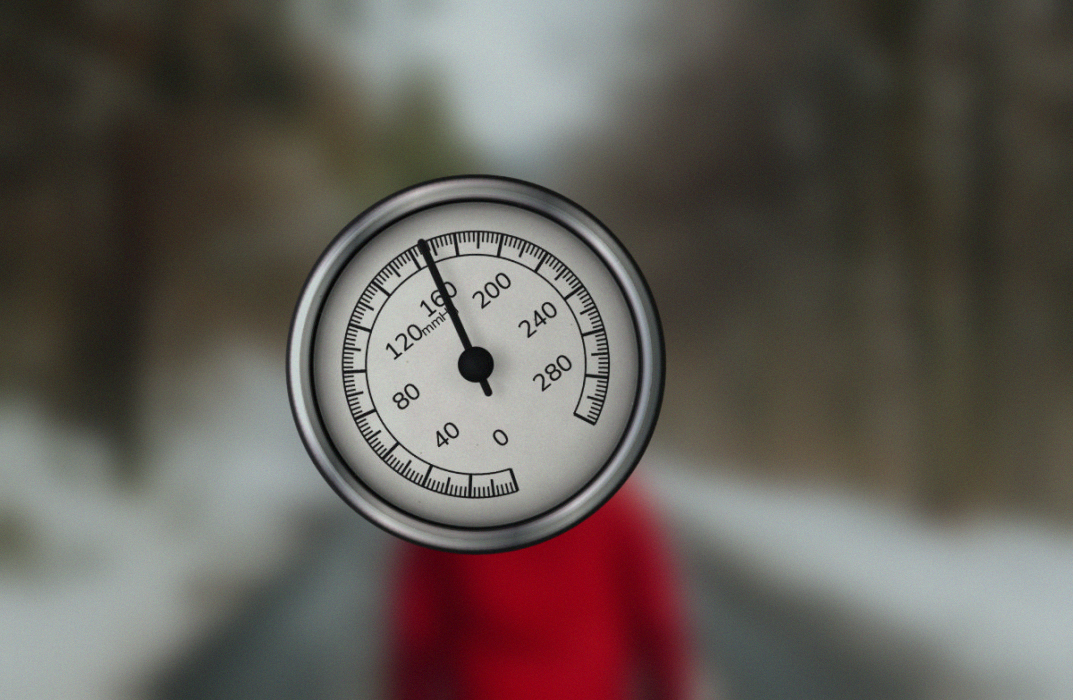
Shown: 166 mmHg
